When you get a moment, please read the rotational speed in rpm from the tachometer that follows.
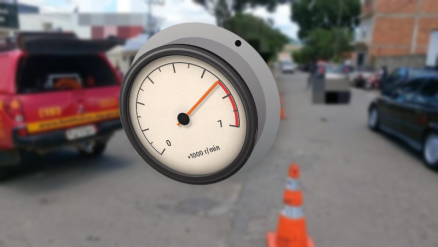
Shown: 5500 rpm
